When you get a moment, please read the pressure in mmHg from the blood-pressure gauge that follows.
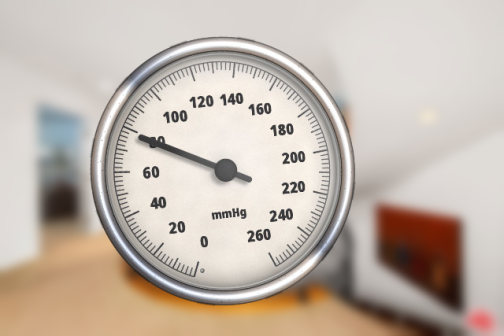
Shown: 78 mmHg
